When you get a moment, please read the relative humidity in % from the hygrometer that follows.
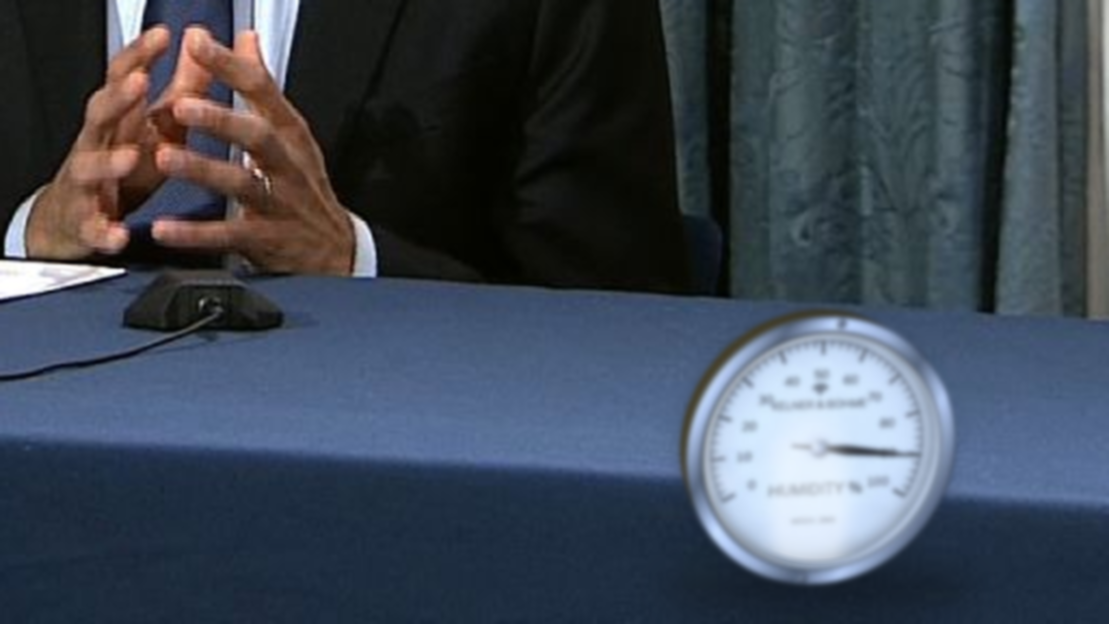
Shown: 90 %
